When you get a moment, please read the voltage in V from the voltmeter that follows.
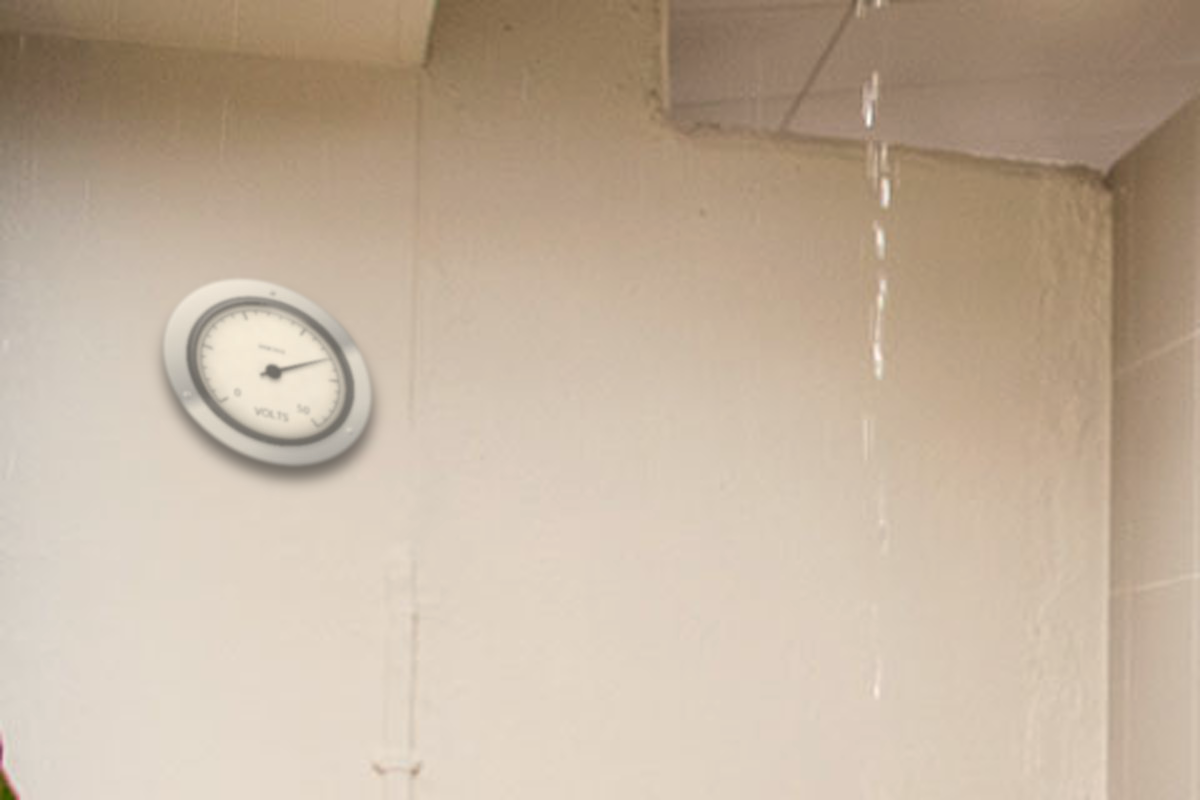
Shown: 36 V
